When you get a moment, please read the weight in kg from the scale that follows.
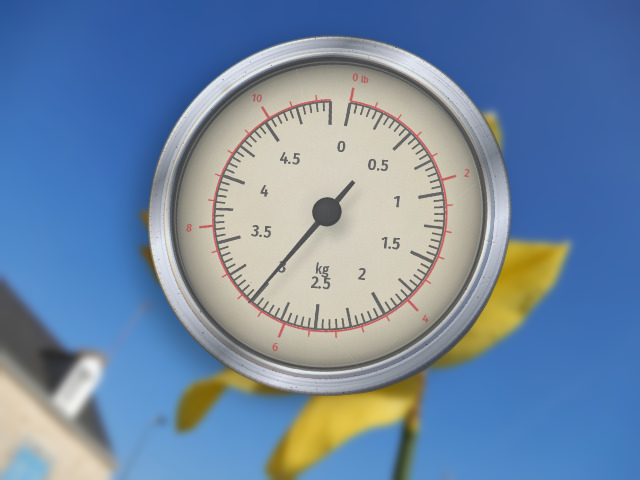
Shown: 3 kg
